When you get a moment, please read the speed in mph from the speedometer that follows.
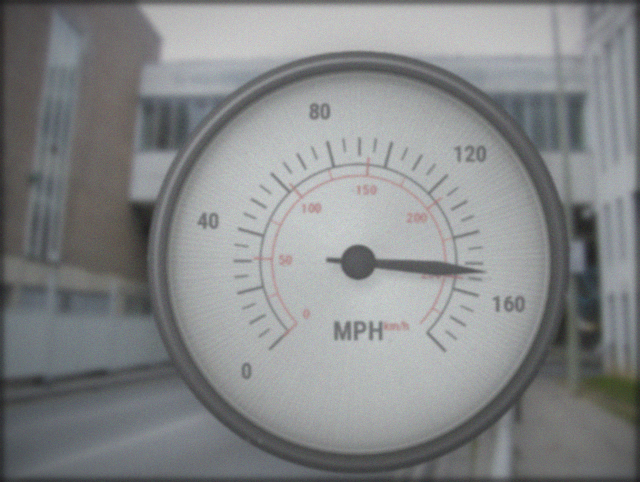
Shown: 152.5 mph
